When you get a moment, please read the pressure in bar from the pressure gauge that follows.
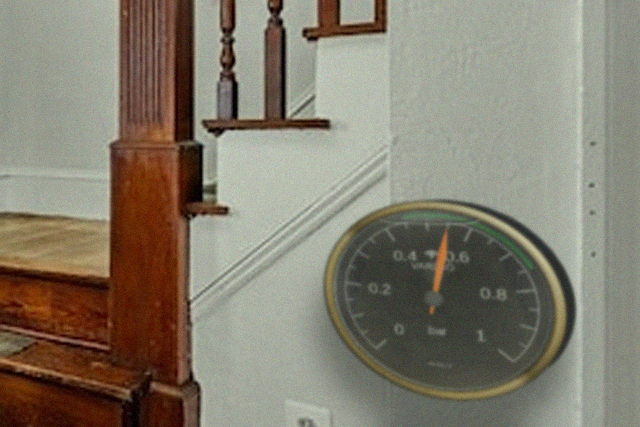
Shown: 0.55 bar
